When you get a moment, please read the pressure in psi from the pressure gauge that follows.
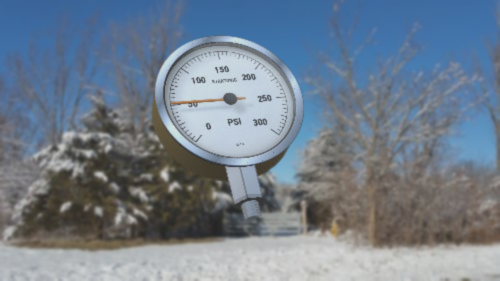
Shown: 50 psi
